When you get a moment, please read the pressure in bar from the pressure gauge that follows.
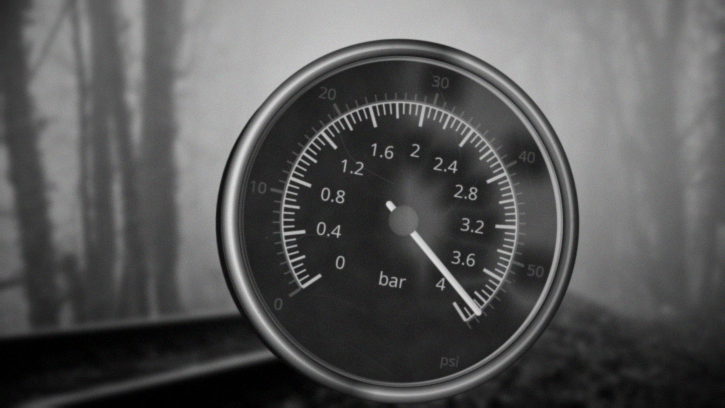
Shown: 3.9 bar
